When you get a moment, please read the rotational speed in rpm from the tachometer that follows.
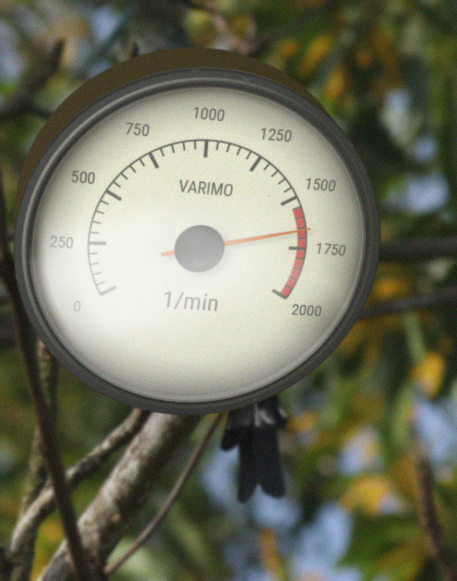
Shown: 1650 rpm
